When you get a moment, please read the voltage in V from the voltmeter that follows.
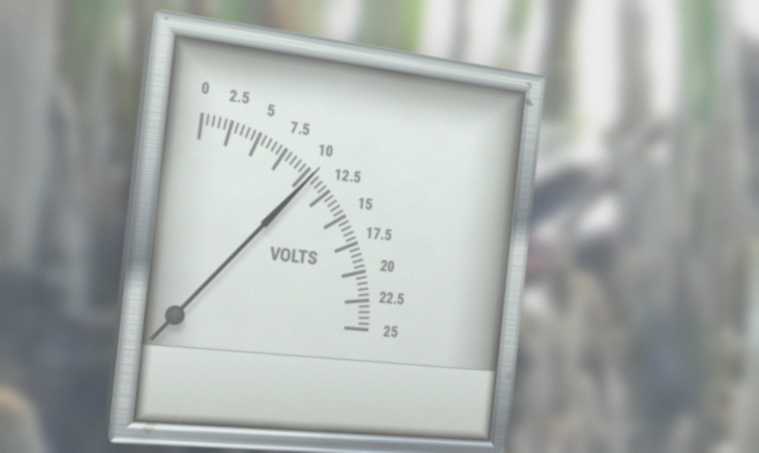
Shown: 10.5 V
